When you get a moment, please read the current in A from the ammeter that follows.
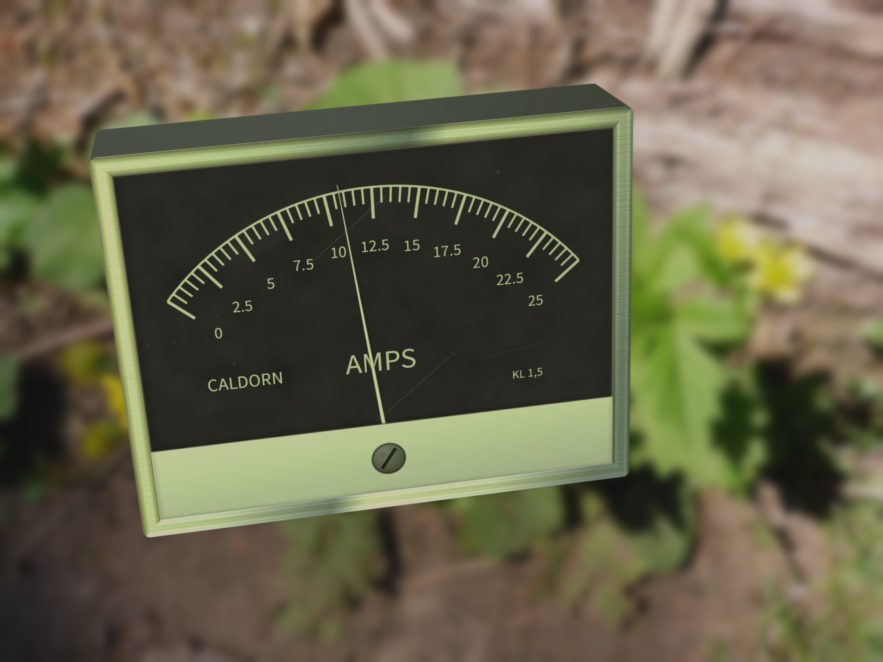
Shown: 10.75 A
